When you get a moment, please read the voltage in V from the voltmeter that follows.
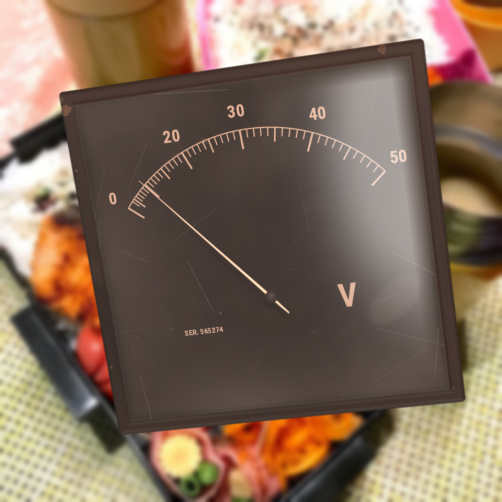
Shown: 10 V
